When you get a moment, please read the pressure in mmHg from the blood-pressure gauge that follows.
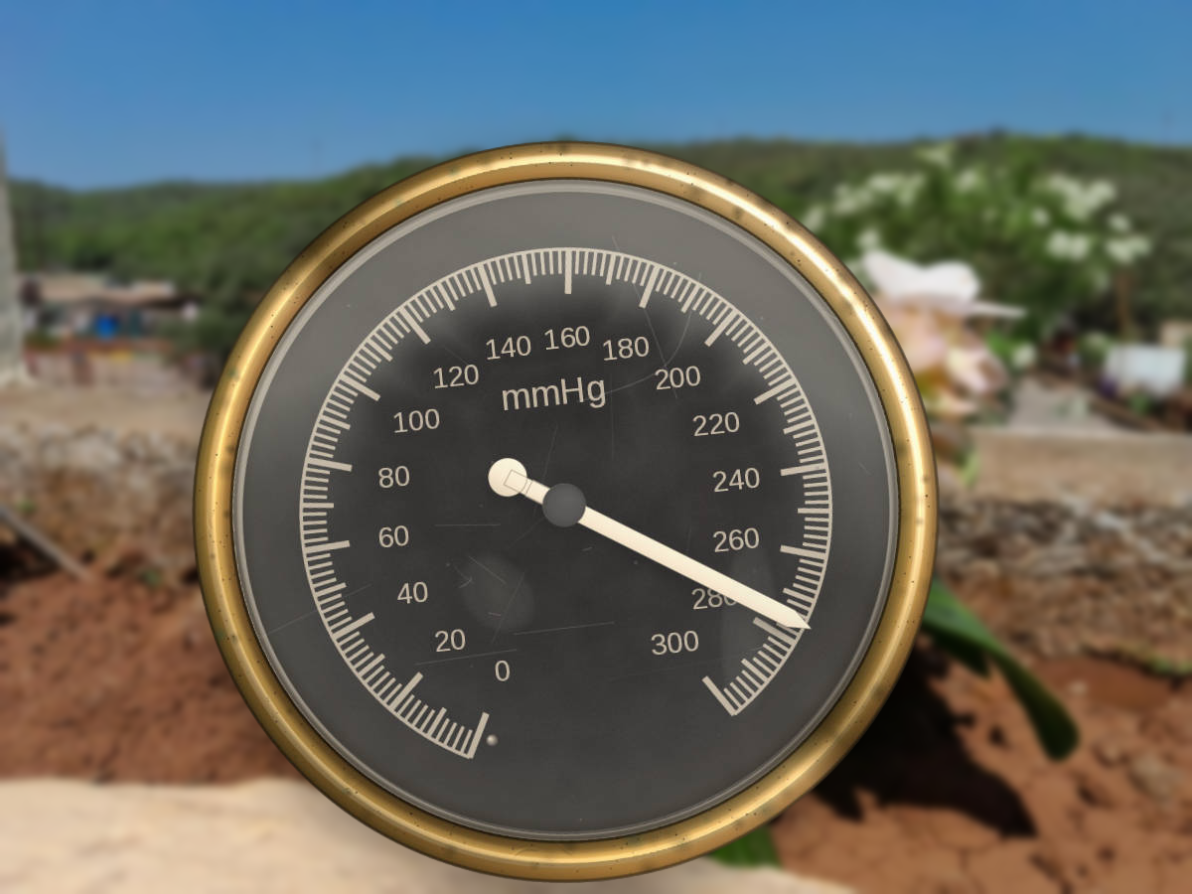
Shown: 276 mmHg
